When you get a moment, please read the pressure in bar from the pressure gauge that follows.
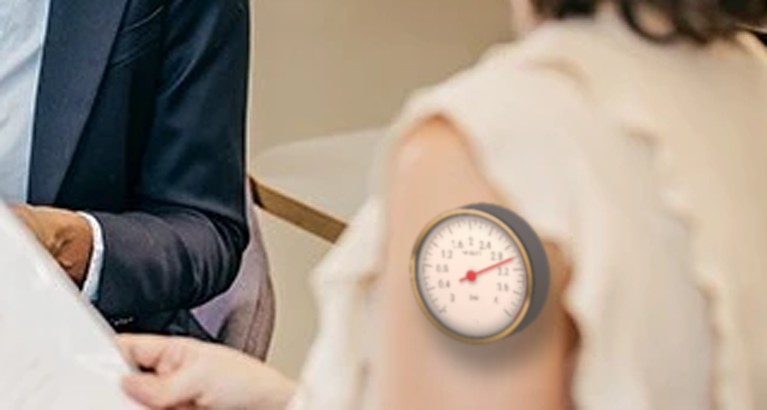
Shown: 3 bar
